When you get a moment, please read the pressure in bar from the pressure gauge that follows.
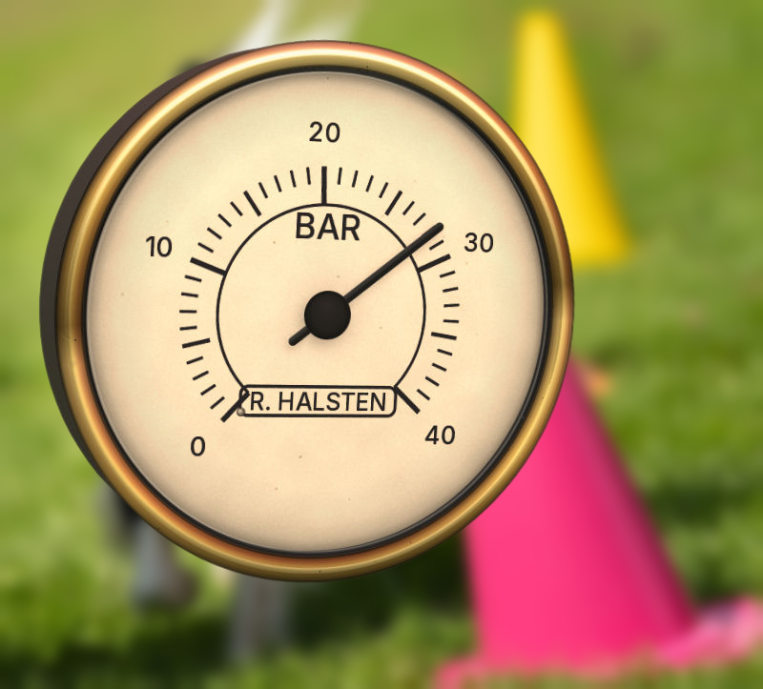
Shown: 28 bar
